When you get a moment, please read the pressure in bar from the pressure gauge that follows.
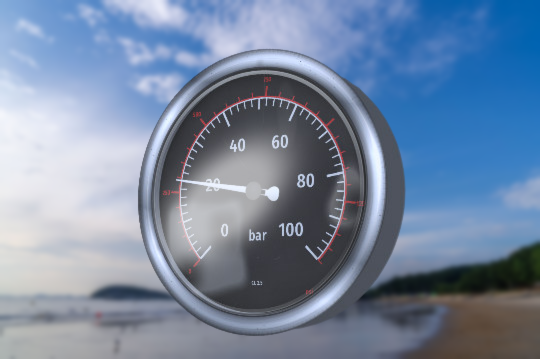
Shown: 20 bar
